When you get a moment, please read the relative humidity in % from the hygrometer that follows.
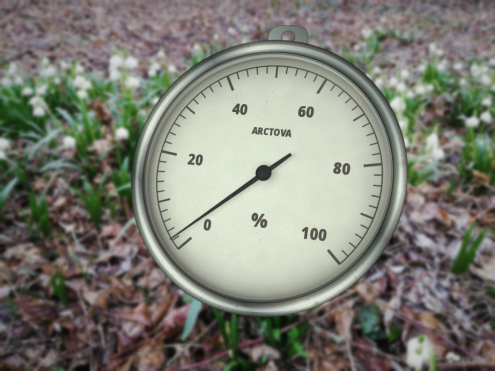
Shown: 2 %
